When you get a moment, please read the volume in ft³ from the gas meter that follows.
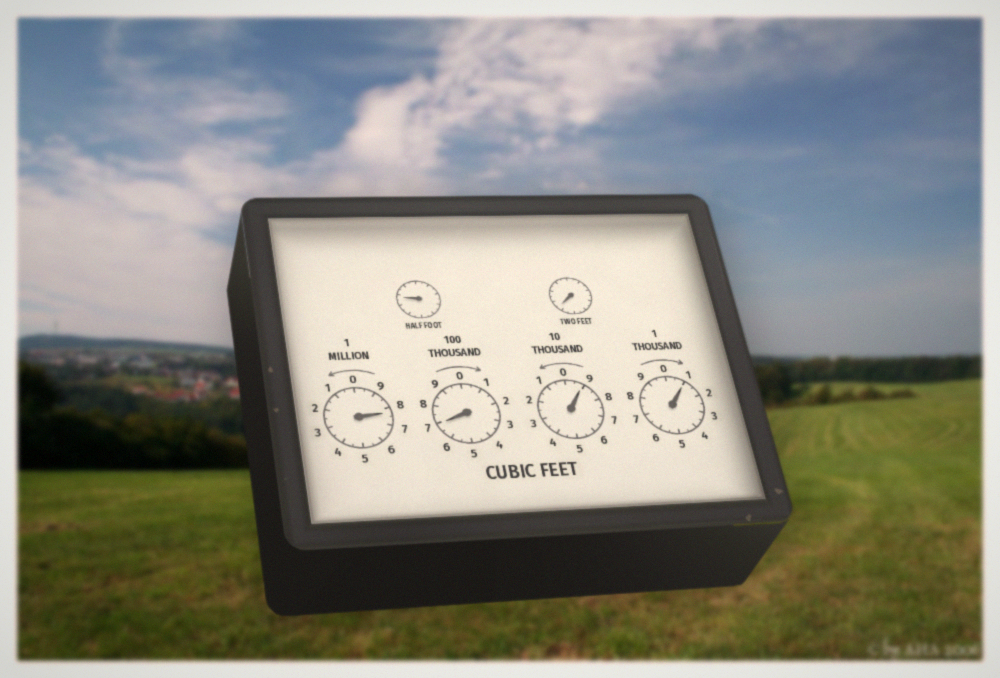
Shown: 769100 ft³
